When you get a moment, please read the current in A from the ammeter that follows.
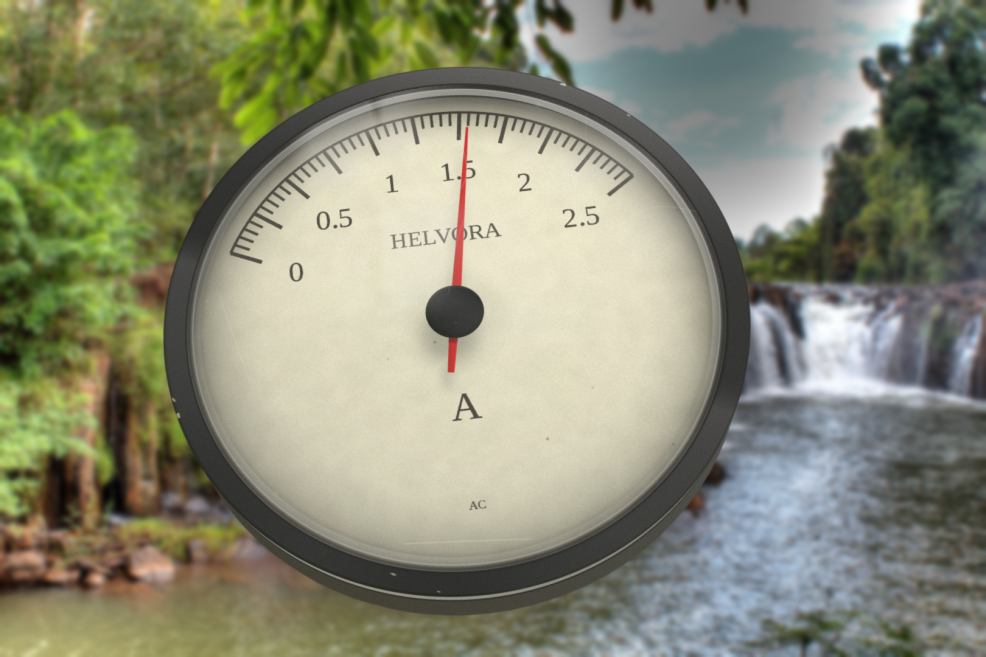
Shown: 1.55 A
